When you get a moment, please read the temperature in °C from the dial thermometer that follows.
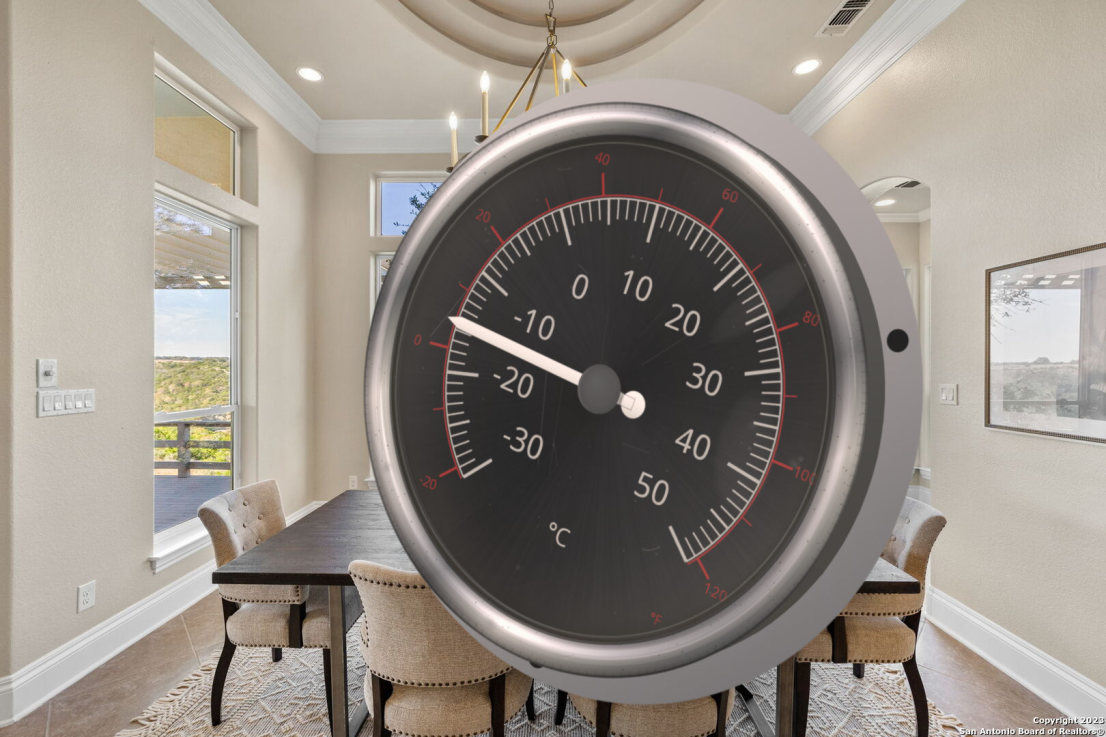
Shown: -15 °C
